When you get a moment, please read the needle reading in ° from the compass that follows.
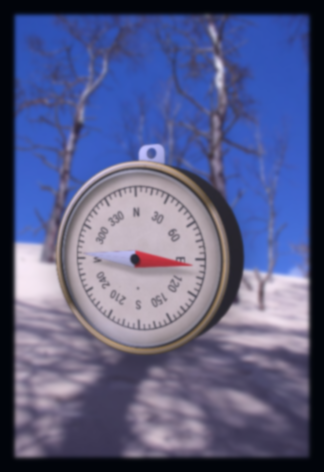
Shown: 95 °
